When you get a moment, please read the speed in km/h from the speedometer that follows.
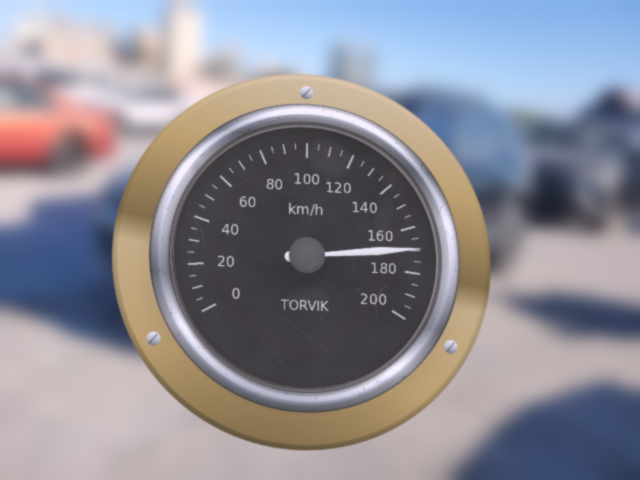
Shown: 170 km/h
